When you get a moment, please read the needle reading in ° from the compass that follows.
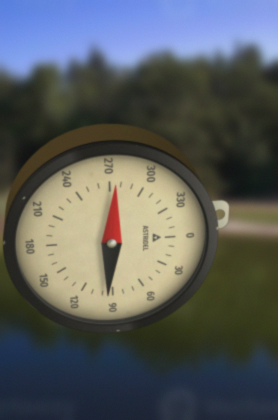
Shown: 275 °
